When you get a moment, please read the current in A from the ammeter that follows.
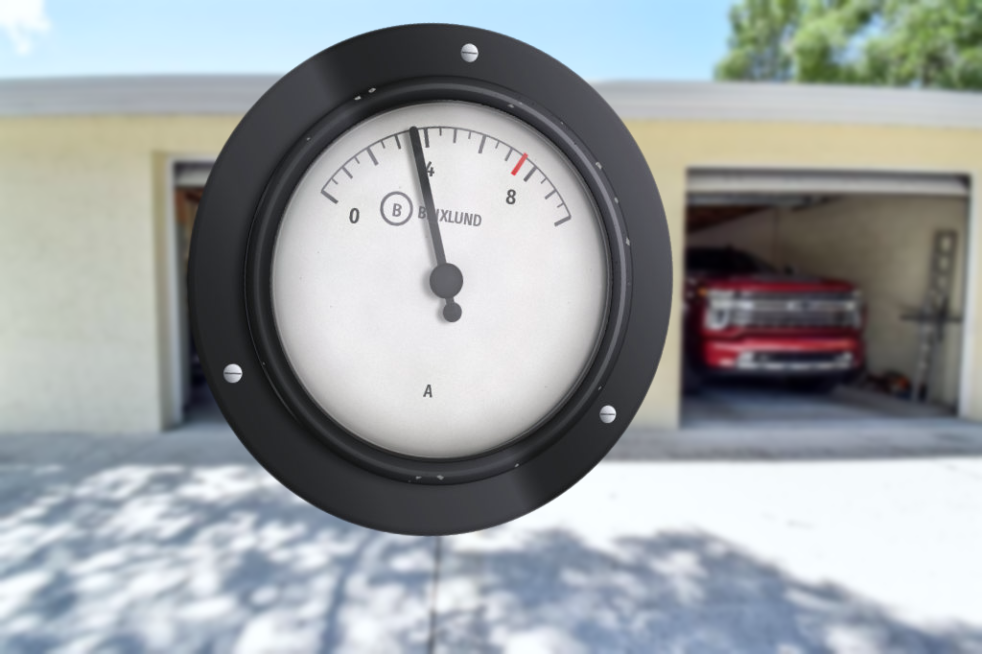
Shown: 3.5 A
